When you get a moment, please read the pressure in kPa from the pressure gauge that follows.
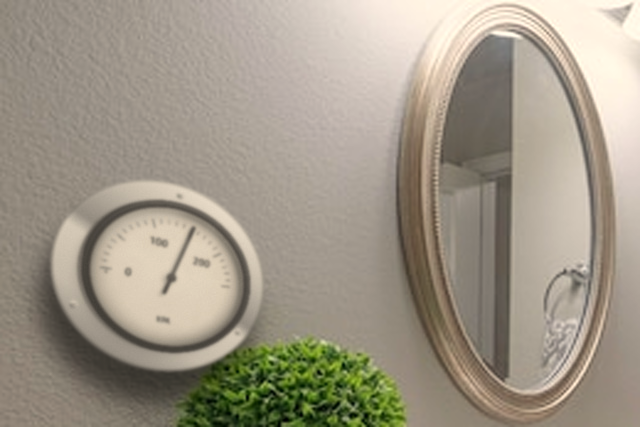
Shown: 150 kPa
